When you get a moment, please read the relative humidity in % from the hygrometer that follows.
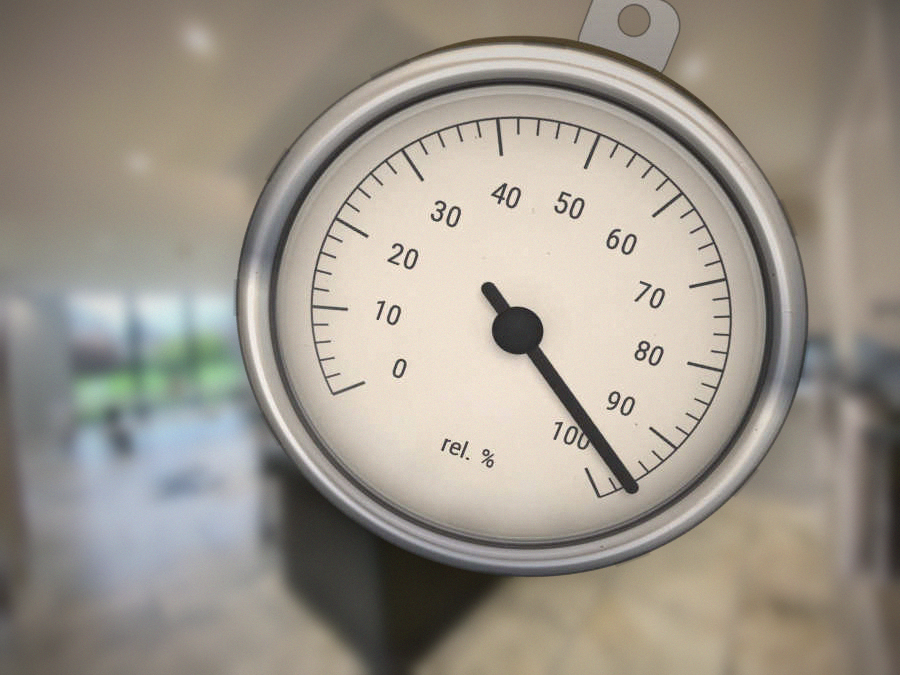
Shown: 96 %
